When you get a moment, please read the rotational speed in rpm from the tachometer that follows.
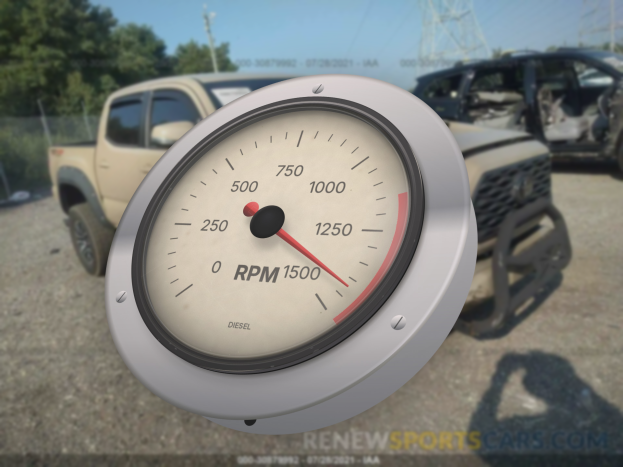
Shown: 1425 rpm
